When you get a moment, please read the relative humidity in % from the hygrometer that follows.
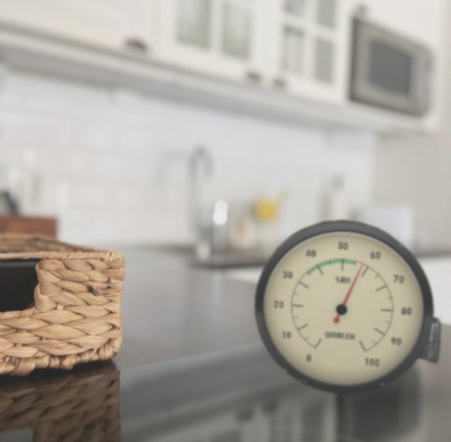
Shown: 57.5 %
